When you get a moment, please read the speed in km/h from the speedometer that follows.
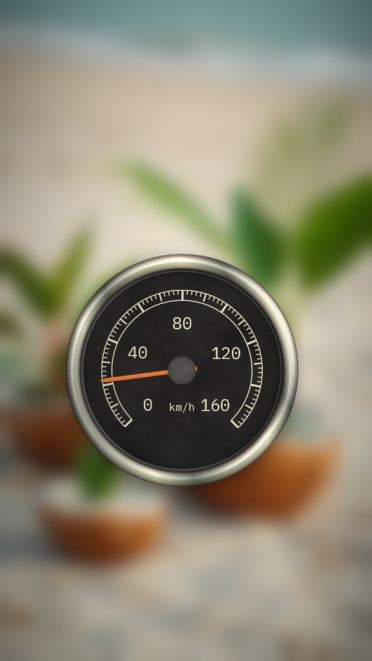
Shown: 22 km/h
